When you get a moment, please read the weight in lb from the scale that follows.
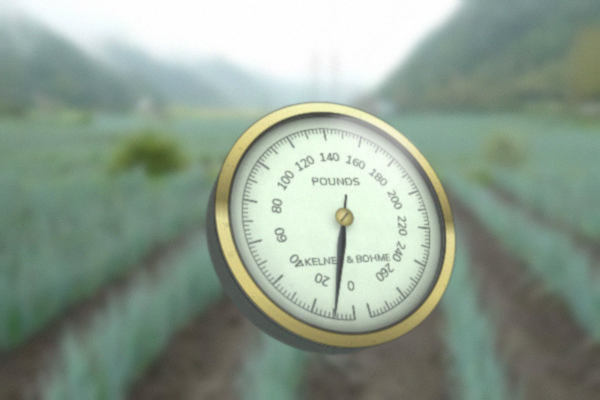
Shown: 10 lb
